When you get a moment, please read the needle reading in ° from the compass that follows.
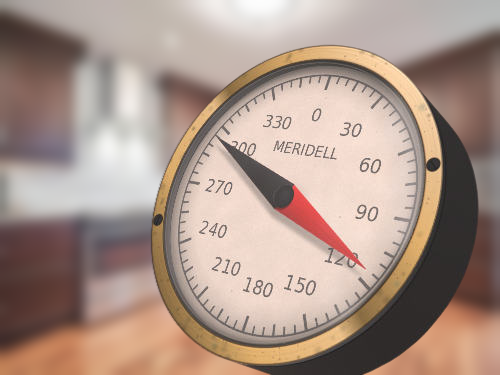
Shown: 115 °
